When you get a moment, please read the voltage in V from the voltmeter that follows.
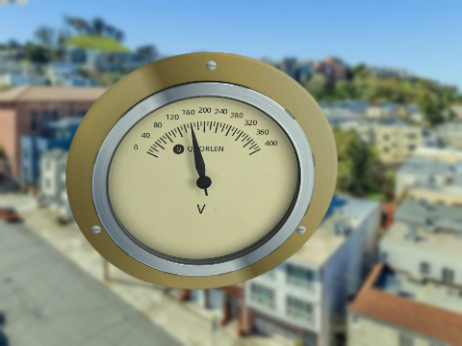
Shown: 160 V
